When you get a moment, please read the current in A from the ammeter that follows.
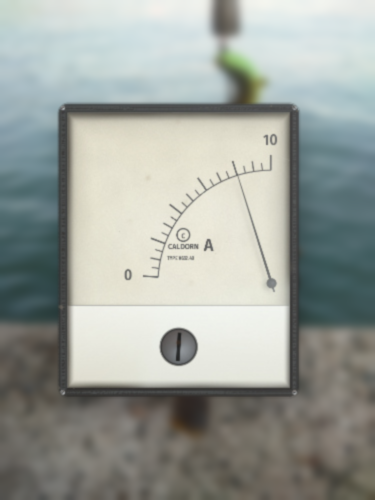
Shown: 8 A
